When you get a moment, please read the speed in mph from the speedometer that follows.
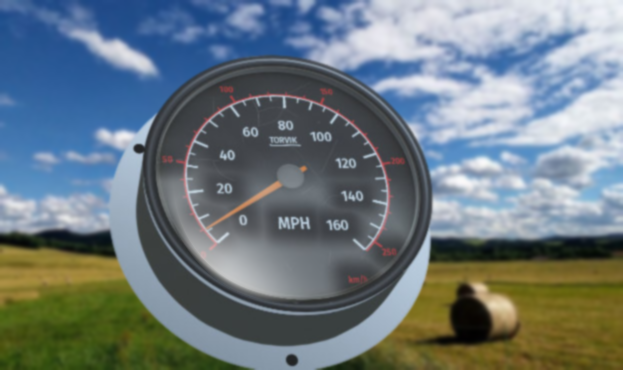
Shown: 5 mph
